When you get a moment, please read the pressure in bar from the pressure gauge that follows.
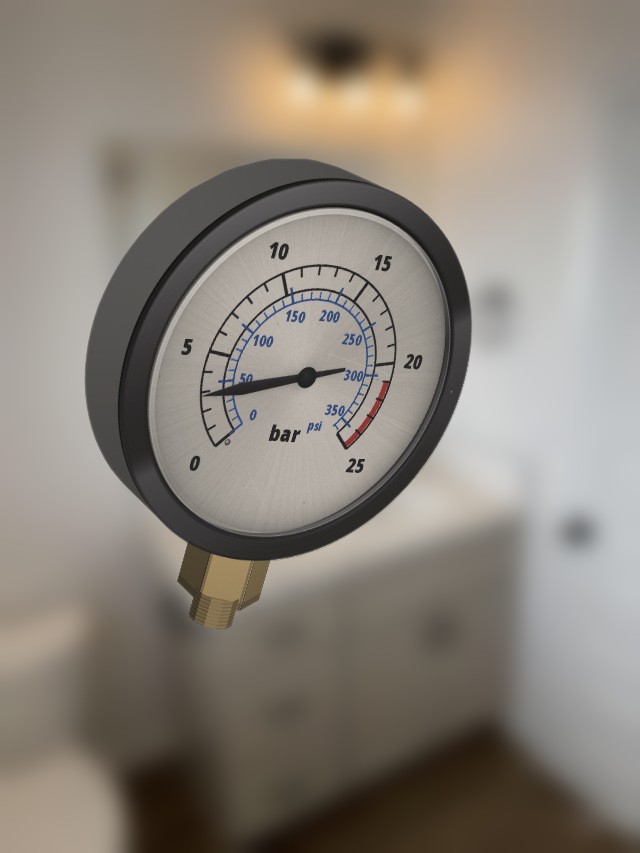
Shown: 3 bar
